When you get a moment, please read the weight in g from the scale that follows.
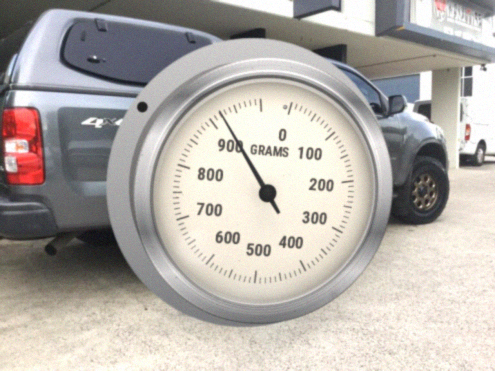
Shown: 920 g
